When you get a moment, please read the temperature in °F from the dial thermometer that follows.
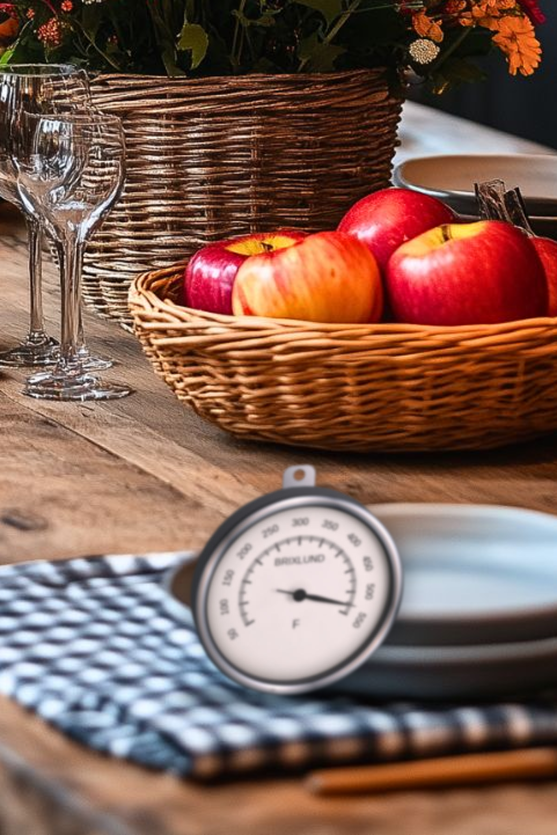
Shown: 525 °F
